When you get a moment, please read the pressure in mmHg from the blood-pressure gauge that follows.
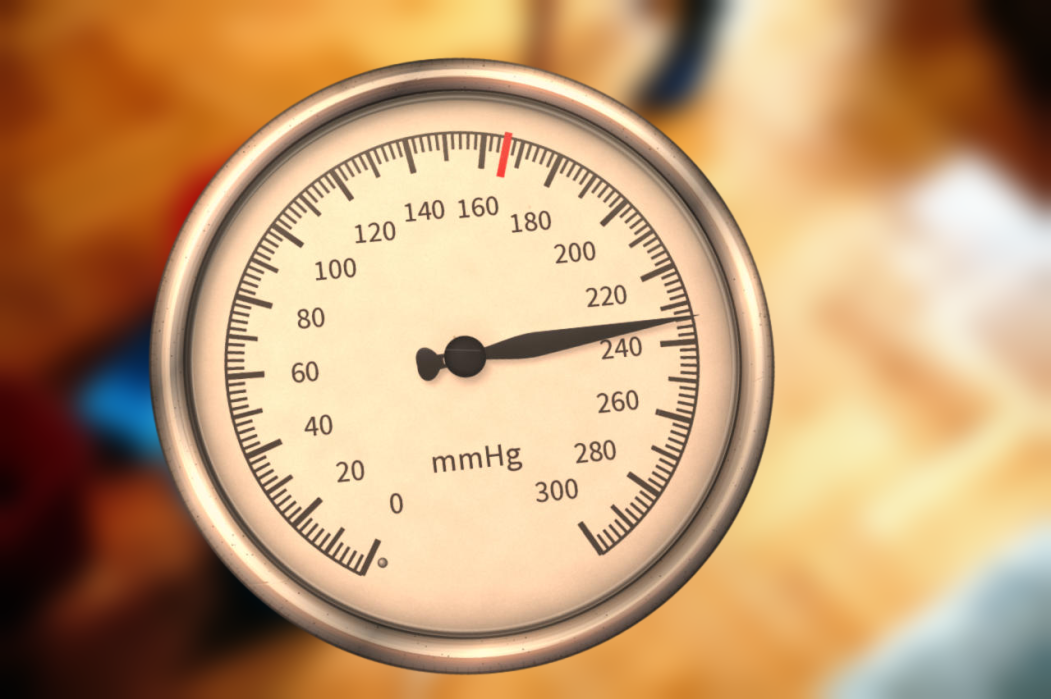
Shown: 234 mmHg
